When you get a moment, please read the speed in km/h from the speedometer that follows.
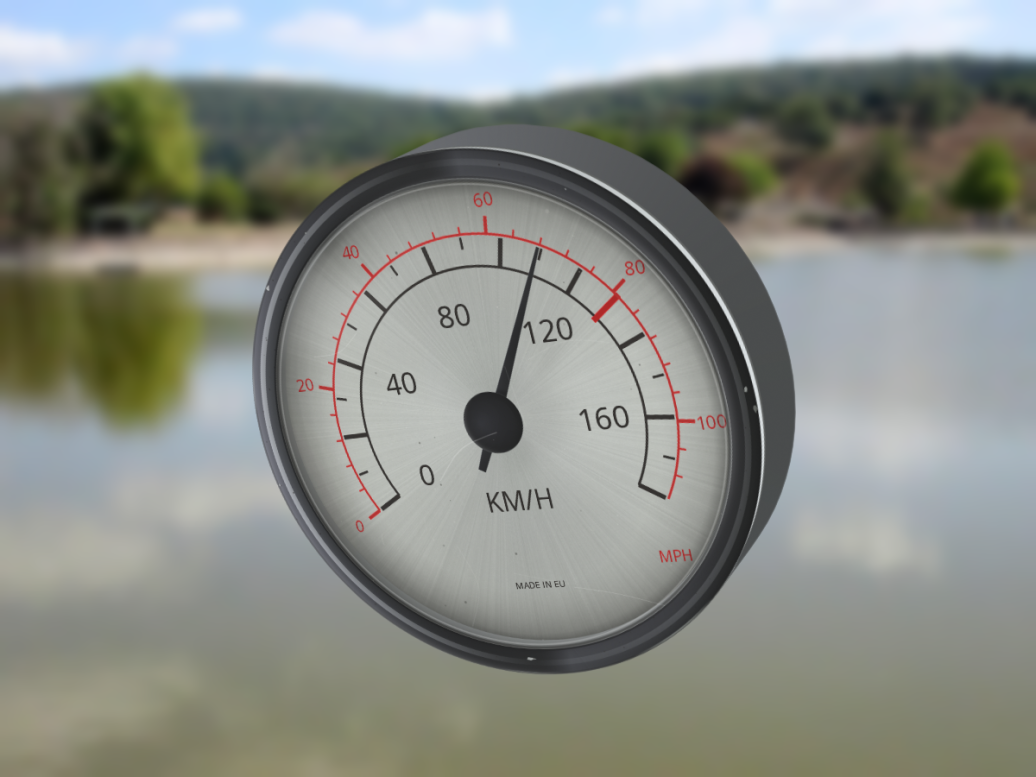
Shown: 110 km/h
